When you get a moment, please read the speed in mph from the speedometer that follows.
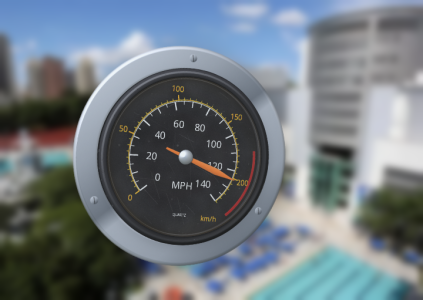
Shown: 125 mph
